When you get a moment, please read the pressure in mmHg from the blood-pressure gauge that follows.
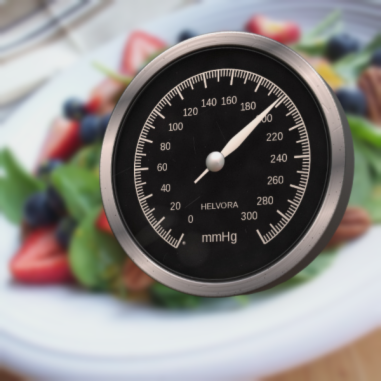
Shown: 200 mmHg
